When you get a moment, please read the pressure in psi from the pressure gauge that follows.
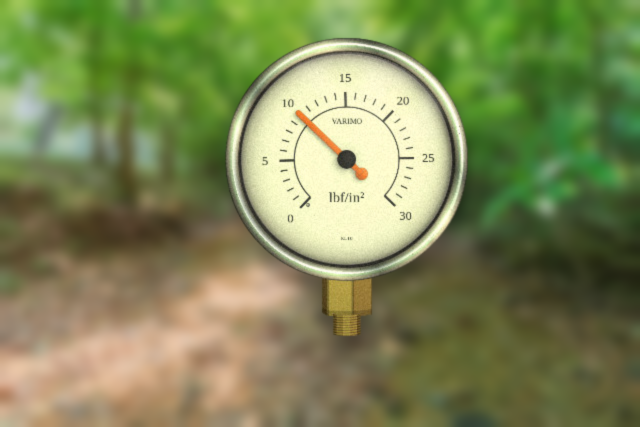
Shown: 10 psi
